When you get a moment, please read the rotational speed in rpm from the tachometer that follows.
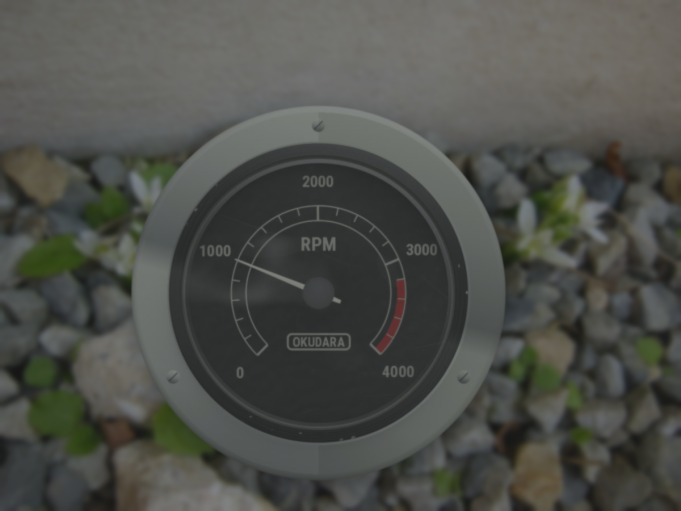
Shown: 1000 rpm
